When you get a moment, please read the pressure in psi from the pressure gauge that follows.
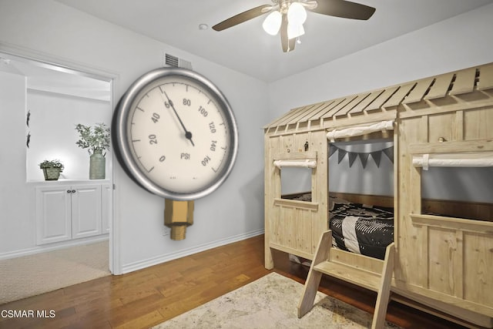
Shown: 60 psi
